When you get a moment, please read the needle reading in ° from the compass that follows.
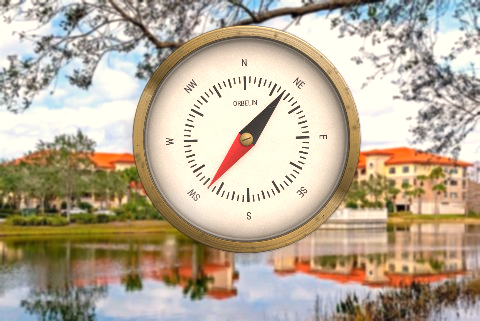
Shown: 220 °
